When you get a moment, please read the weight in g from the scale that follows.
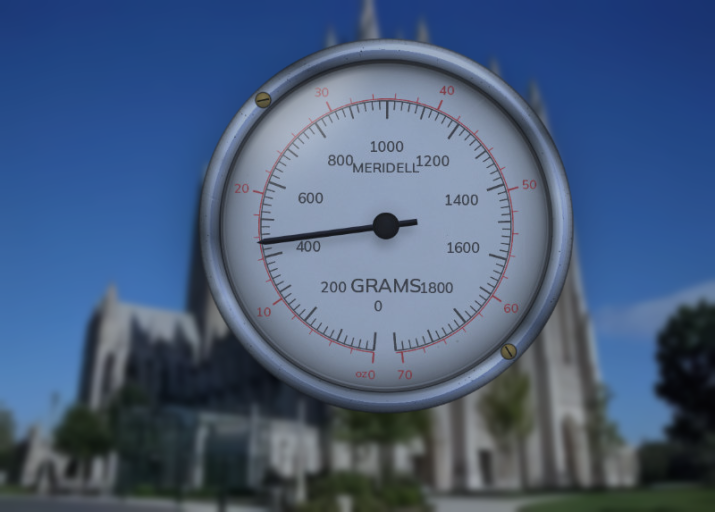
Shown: 440 g
